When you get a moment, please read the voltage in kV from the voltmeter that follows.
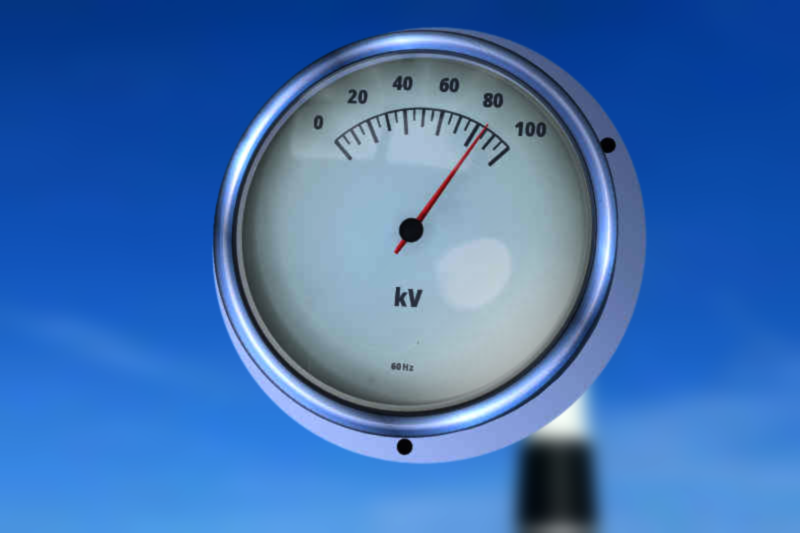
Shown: 85 kV
